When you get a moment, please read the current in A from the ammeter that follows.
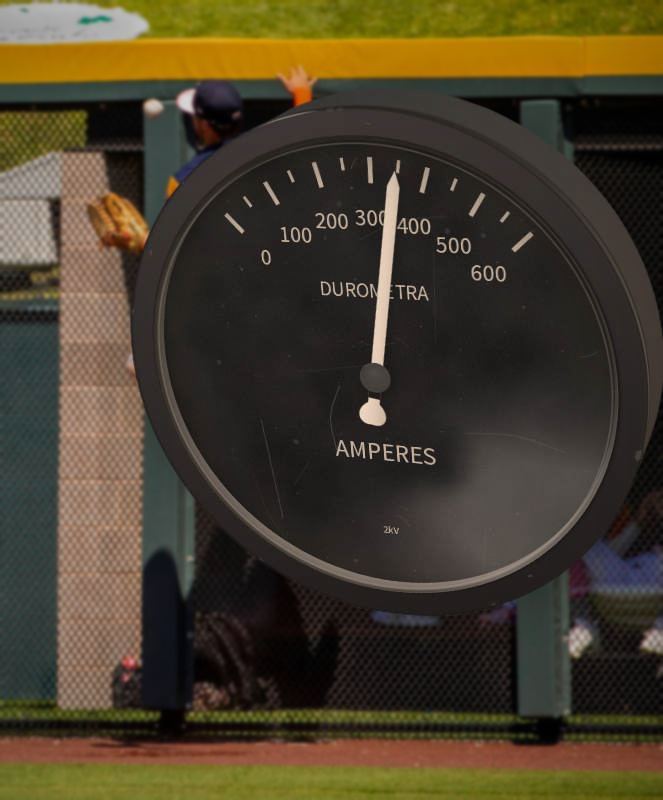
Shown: 350 A
